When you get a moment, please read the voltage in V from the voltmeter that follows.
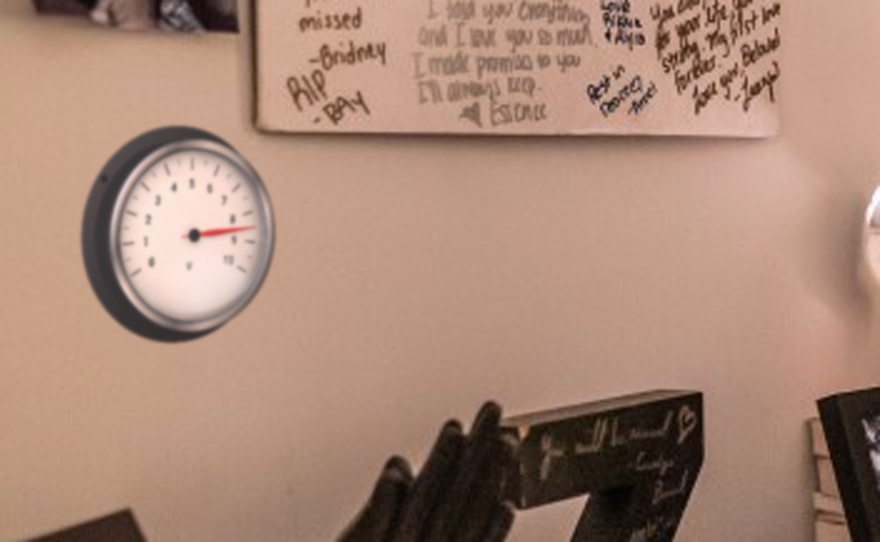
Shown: 8.5 V
